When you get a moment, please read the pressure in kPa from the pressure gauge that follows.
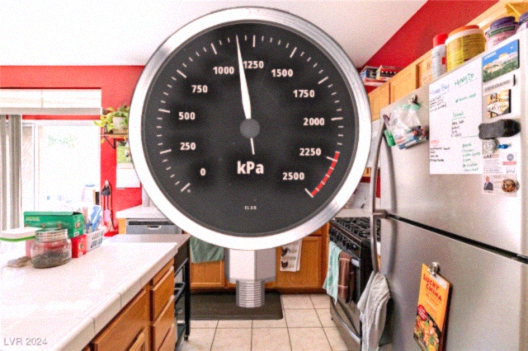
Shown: 1150 kPa
